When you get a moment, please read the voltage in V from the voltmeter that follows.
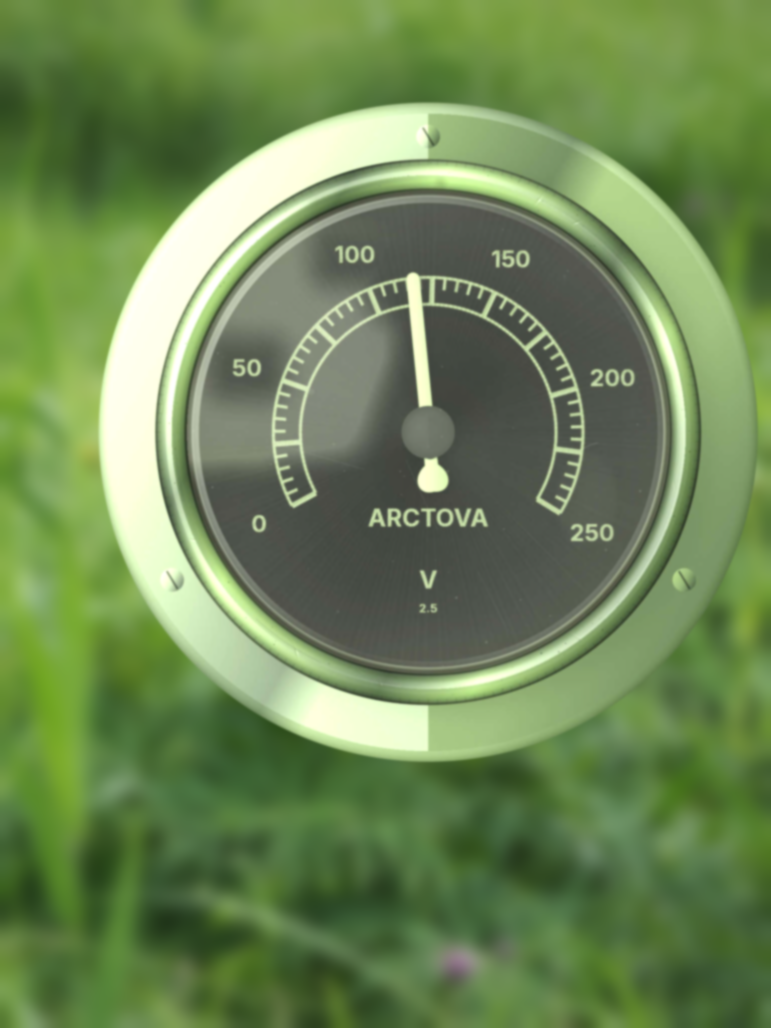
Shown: 117.5 V
